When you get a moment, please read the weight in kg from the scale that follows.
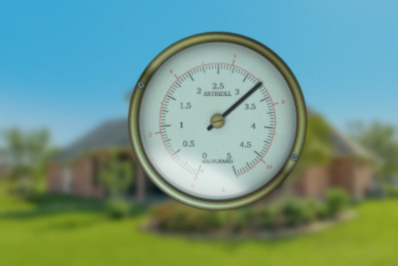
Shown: 3.25 kg
